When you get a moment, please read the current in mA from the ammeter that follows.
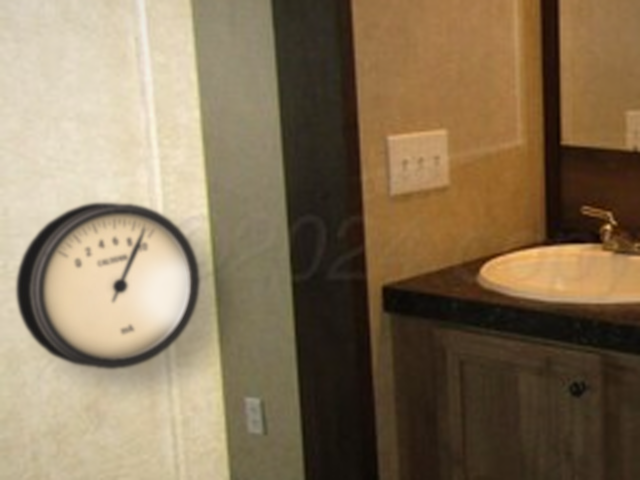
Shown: 9 mA
